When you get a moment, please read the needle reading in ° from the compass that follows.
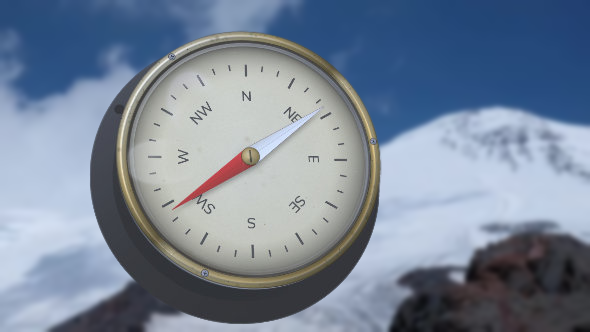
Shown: 235 °
